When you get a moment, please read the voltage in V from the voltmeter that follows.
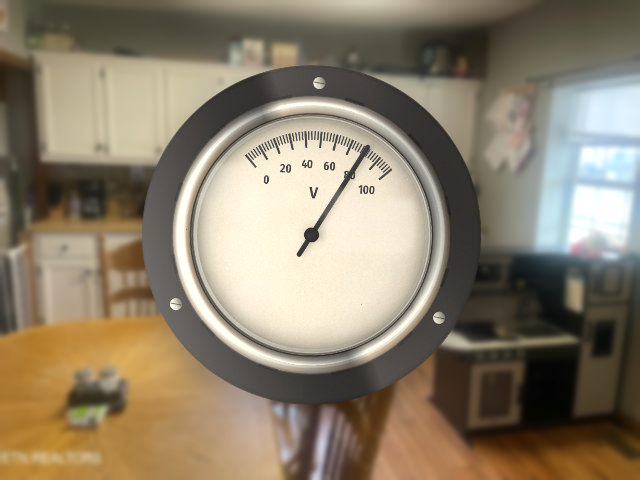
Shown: 80 V
